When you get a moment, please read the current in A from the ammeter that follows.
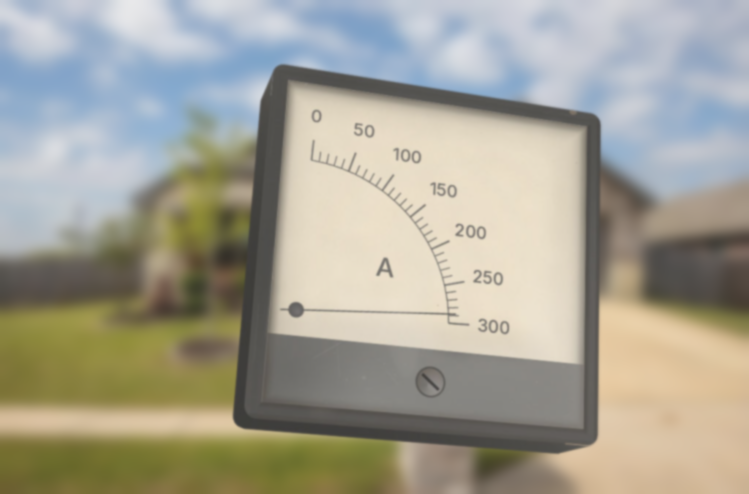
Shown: 290 A
